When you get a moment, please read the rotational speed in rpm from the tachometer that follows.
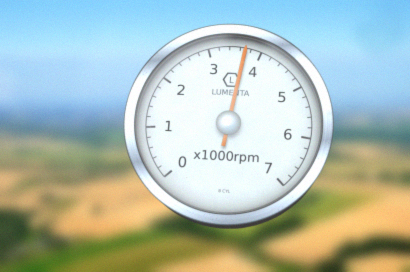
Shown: 3700 rpm
